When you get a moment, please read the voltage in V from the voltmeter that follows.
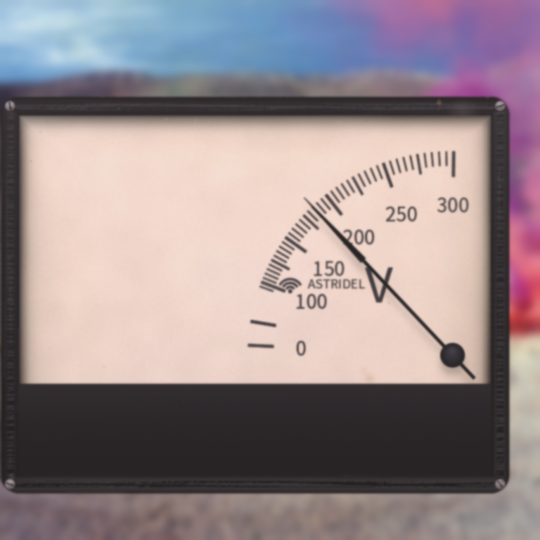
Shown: 185 V
